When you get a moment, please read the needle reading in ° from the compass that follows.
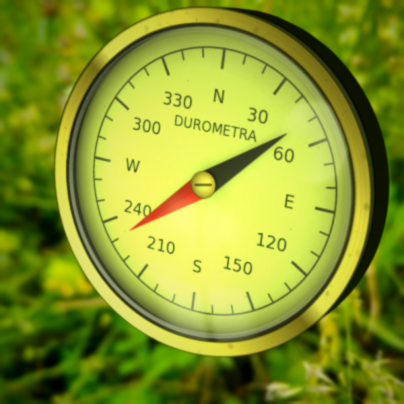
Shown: 230 °
